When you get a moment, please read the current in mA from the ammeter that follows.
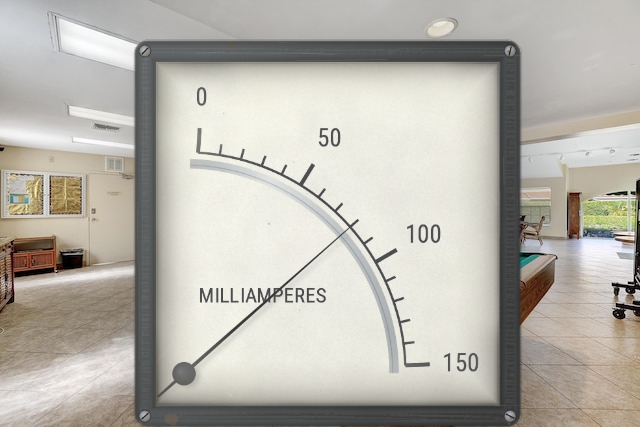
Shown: 80 mA
